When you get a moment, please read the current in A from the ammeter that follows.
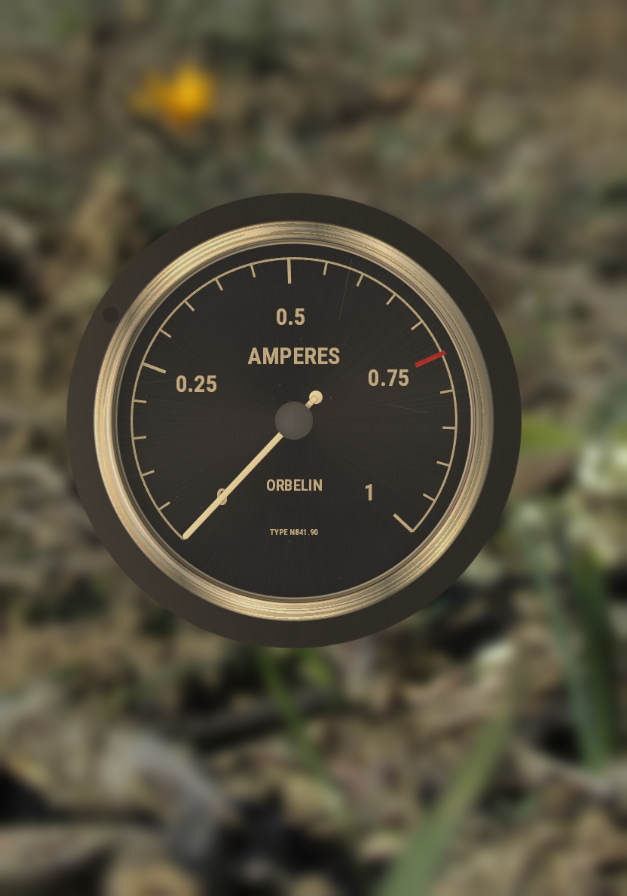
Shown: 0 A
